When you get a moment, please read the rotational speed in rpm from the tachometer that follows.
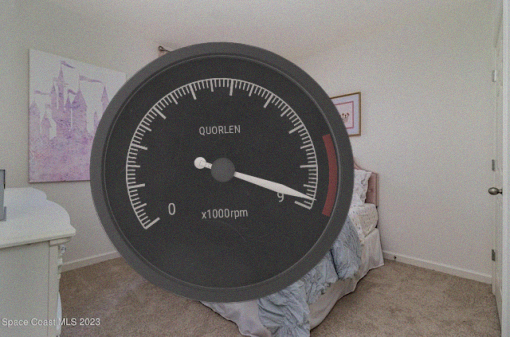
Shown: 8800 rpm
